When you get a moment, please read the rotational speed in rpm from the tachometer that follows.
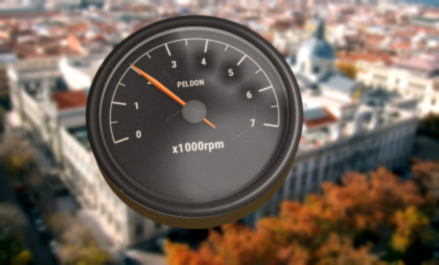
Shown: 2000 rpm
